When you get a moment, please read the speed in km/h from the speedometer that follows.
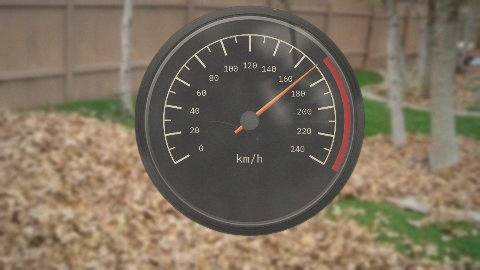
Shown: 170 km/h
